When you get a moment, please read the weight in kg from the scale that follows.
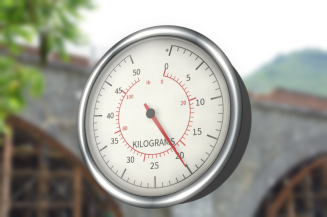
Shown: 20 kg
